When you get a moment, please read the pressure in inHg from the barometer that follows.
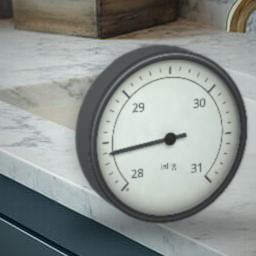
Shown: 28.4 inHg
